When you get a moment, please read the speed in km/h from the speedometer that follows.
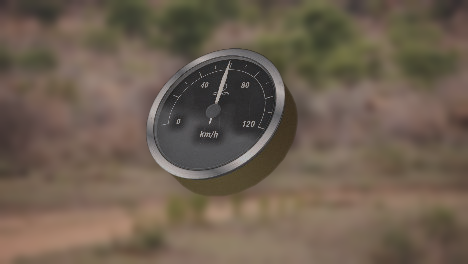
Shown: 60 km/h
